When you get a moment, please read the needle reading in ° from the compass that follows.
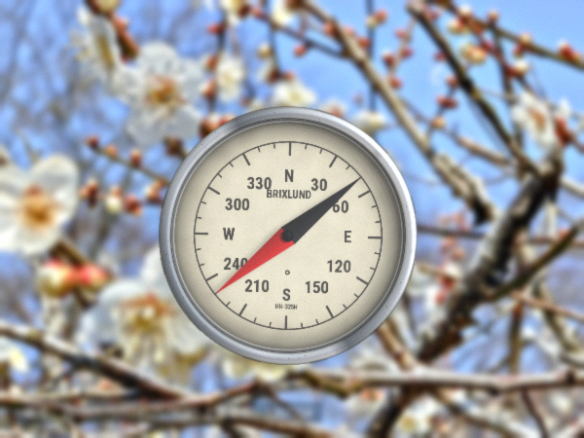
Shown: 230 °
